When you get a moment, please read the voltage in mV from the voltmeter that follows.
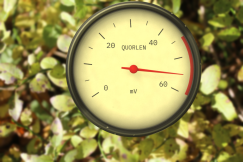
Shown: 55 mV
